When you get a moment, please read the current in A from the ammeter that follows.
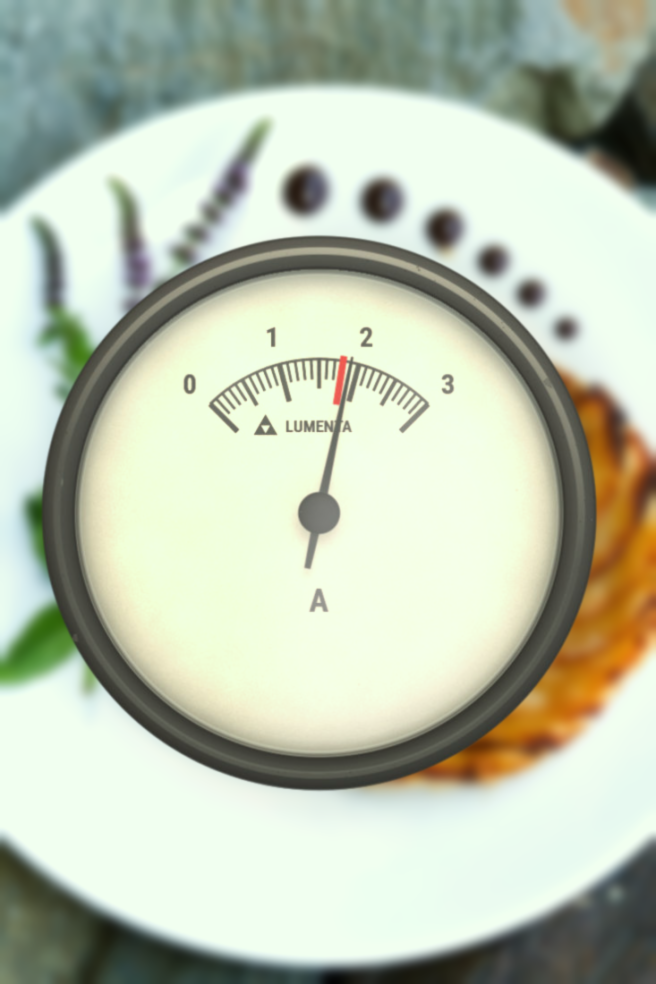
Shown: 1.9 A
